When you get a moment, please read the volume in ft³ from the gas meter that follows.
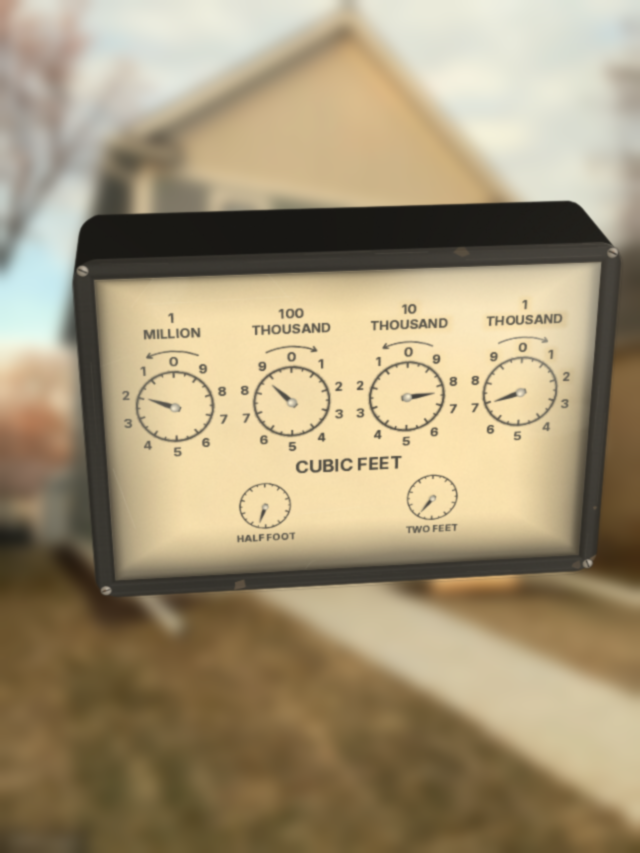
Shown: 187700 ft³
